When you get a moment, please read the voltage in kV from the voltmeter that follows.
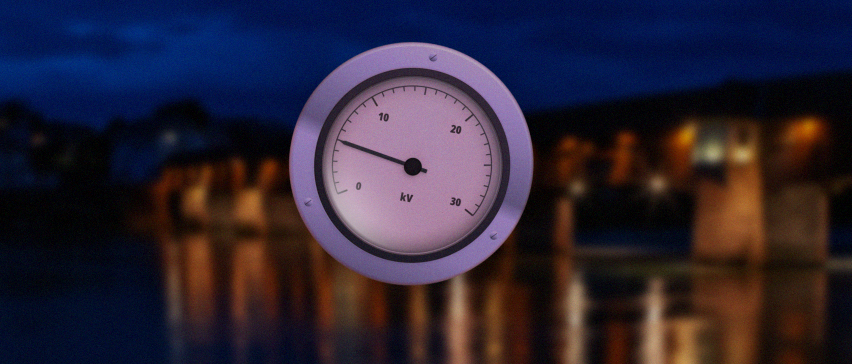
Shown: 5 kV
